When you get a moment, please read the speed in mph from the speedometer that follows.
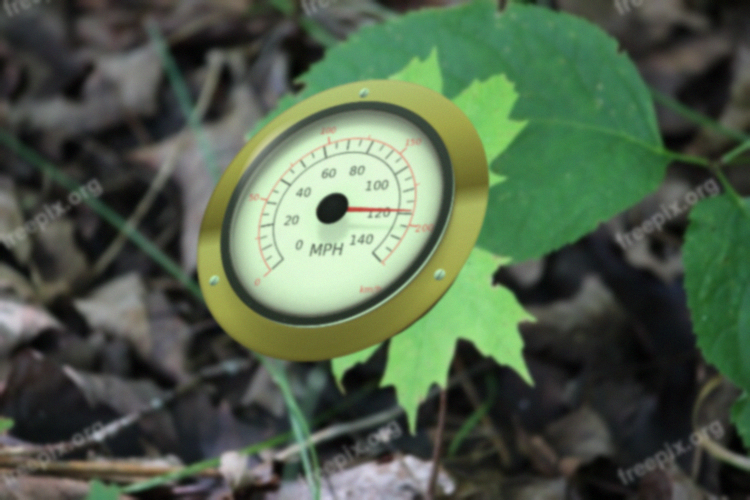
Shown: 120 mph
